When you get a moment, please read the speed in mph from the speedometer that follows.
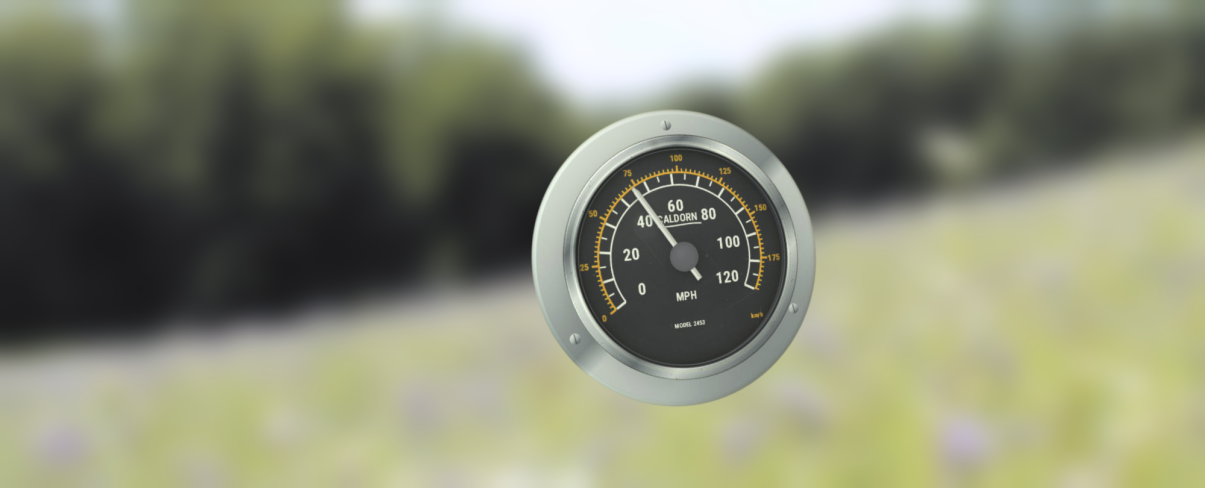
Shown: 45 mph
